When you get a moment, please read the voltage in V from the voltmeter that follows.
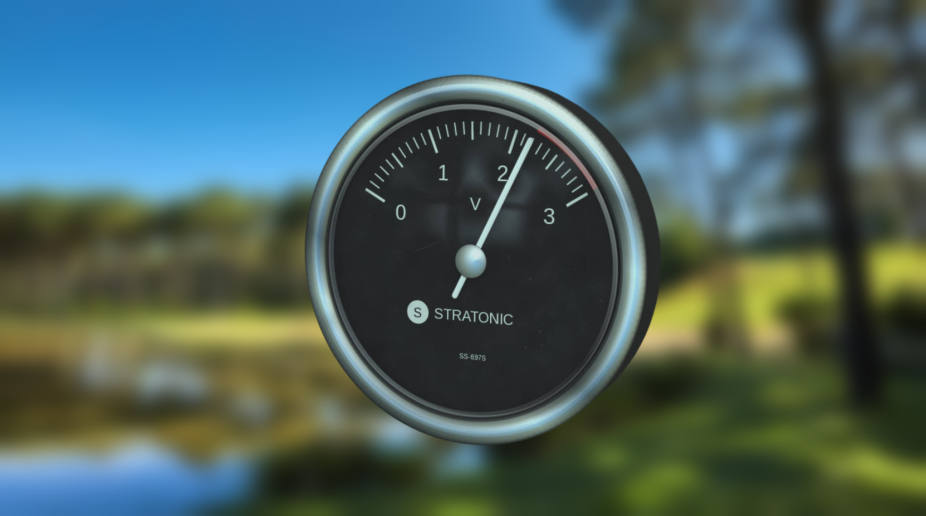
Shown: 2.2 V
